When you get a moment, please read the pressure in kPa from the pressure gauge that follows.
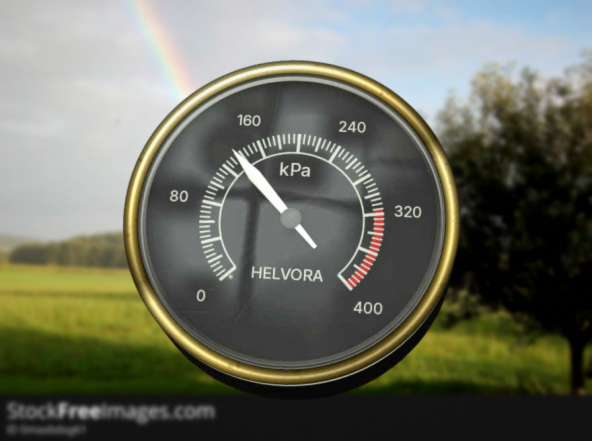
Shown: 135 kPa
